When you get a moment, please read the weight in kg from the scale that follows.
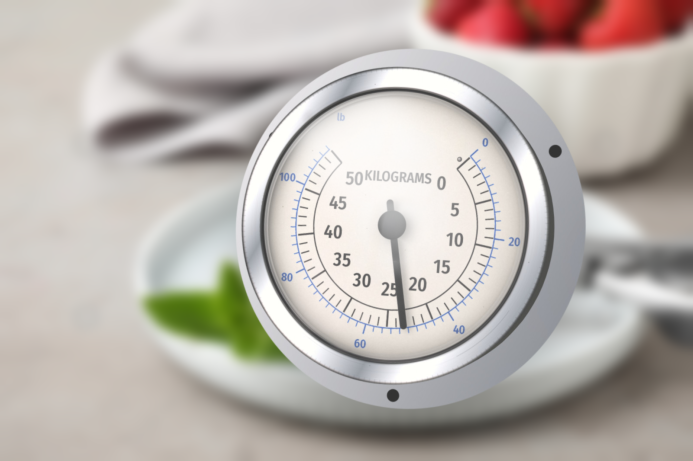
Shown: 23 kg
